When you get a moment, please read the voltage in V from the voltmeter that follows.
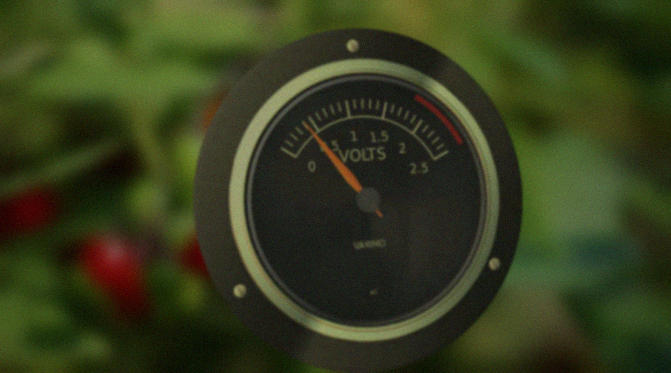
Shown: 0.4 V
